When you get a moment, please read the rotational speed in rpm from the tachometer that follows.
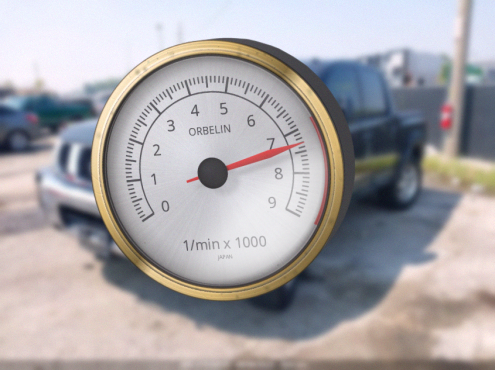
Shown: 7300 rpm
